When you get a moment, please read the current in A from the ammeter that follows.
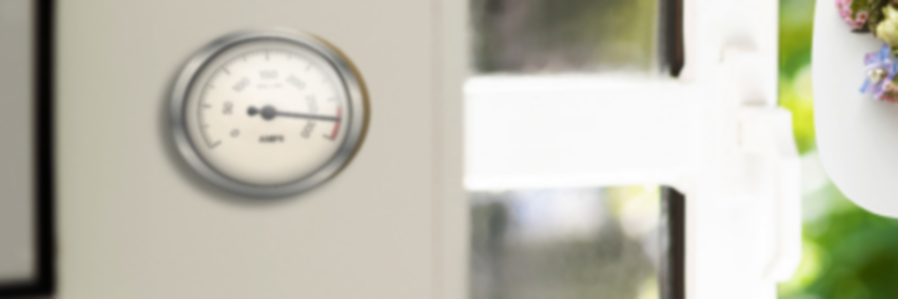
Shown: 275 A
